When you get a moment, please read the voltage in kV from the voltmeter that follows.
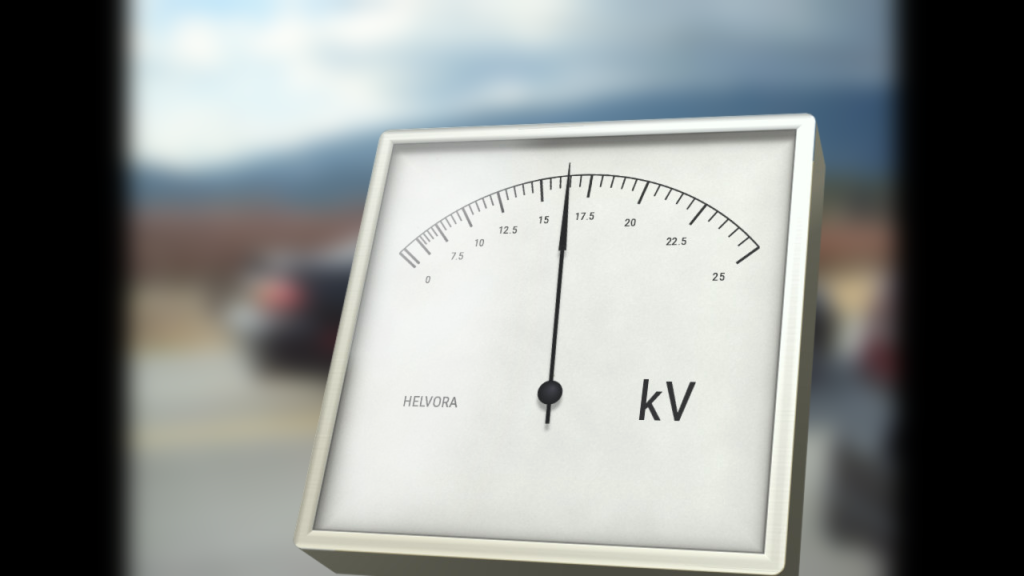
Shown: 16.5 kV
